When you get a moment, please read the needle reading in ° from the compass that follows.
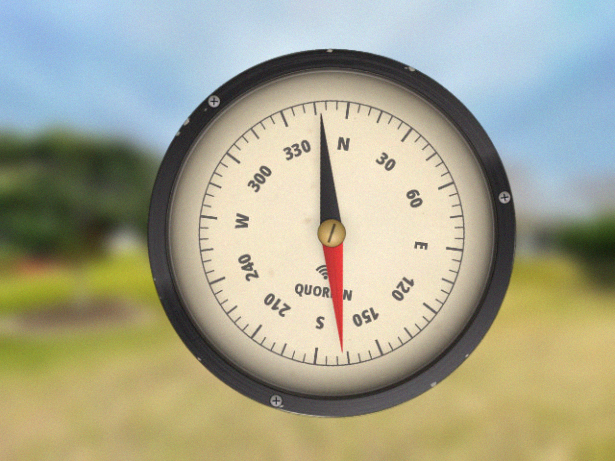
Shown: 167.5 °
